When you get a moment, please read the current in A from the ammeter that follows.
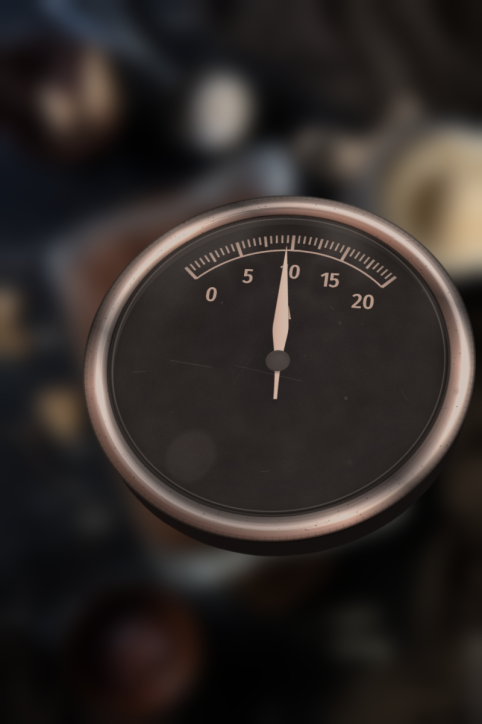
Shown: 9.5 A
